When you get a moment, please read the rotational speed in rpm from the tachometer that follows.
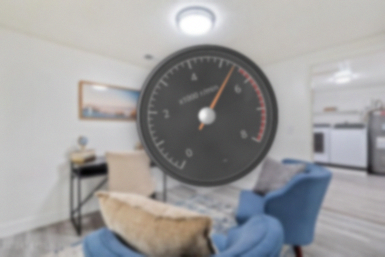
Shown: 5400 rpm
